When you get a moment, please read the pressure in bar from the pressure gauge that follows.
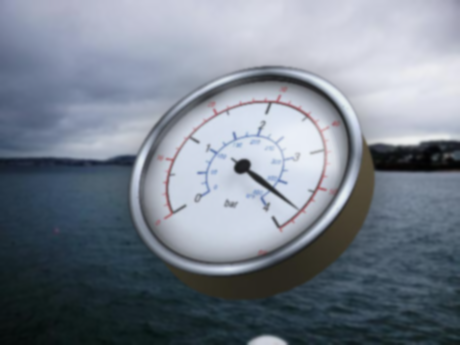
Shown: 3.75 bar
